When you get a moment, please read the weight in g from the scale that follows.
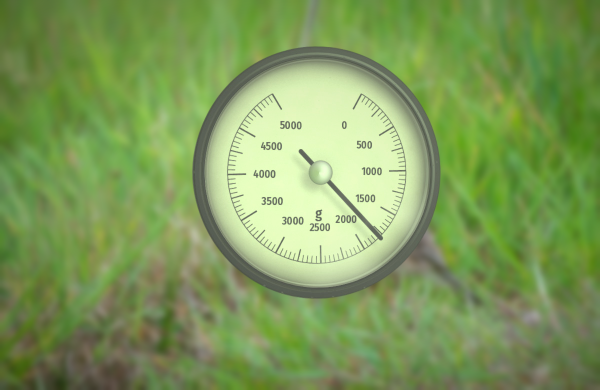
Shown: 1800 g
